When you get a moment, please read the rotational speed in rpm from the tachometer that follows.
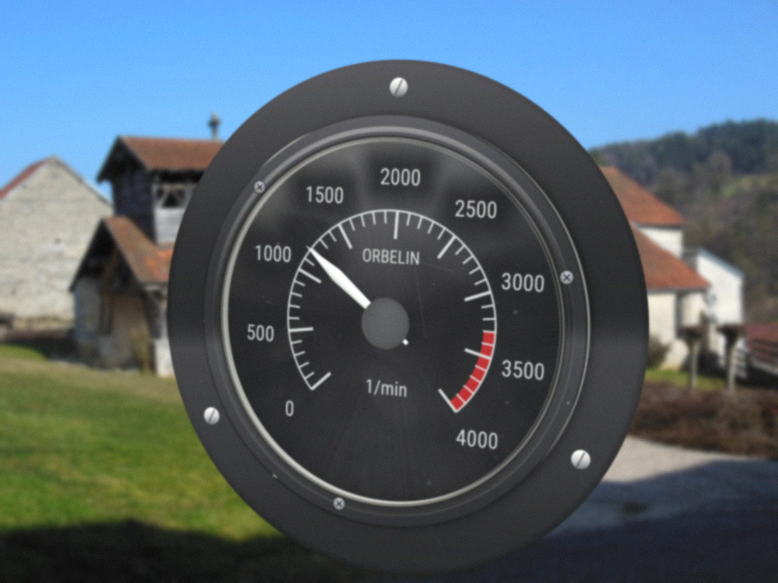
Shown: 1200 rpm
